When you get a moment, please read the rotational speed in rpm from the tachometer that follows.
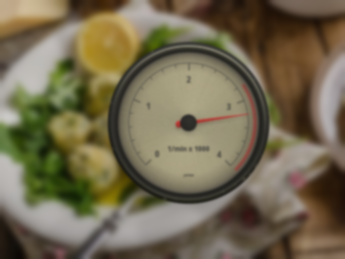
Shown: 3200 rpm
